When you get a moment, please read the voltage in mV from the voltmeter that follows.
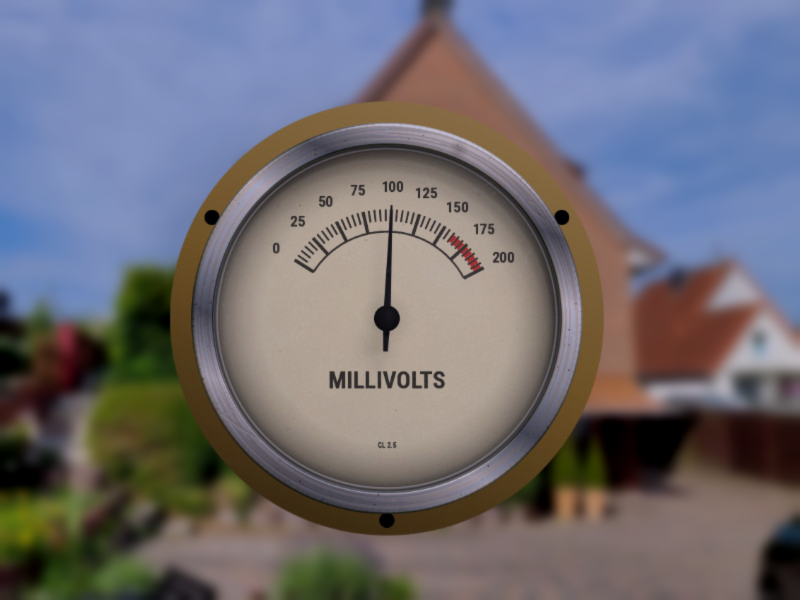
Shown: 100 mV
